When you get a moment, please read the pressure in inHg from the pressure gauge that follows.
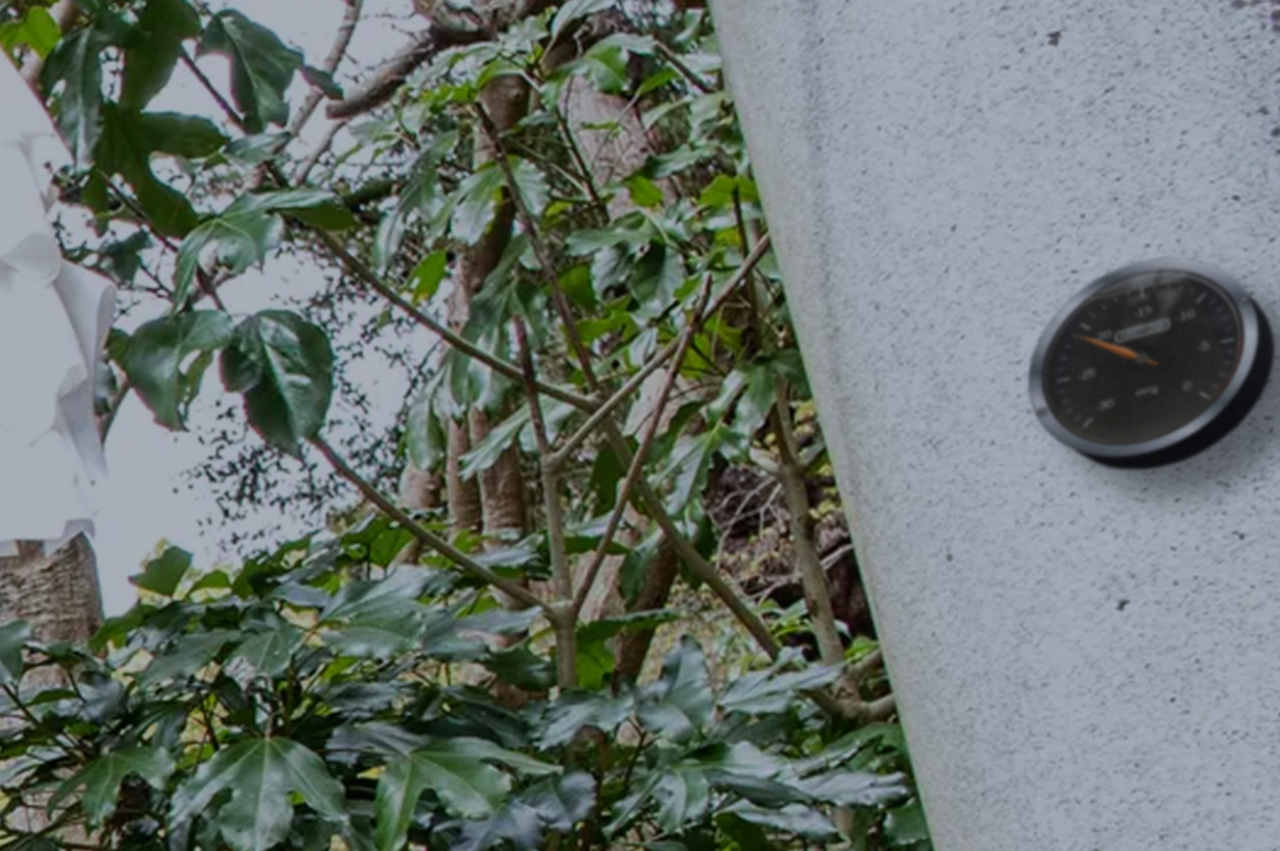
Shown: -21 inHg
